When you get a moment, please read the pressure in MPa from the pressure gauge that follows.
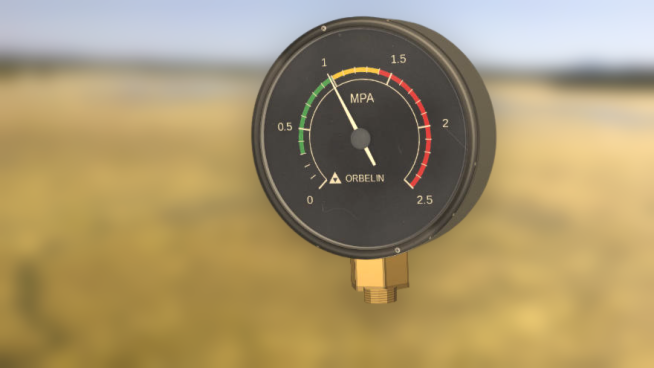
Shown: 1 MPa
